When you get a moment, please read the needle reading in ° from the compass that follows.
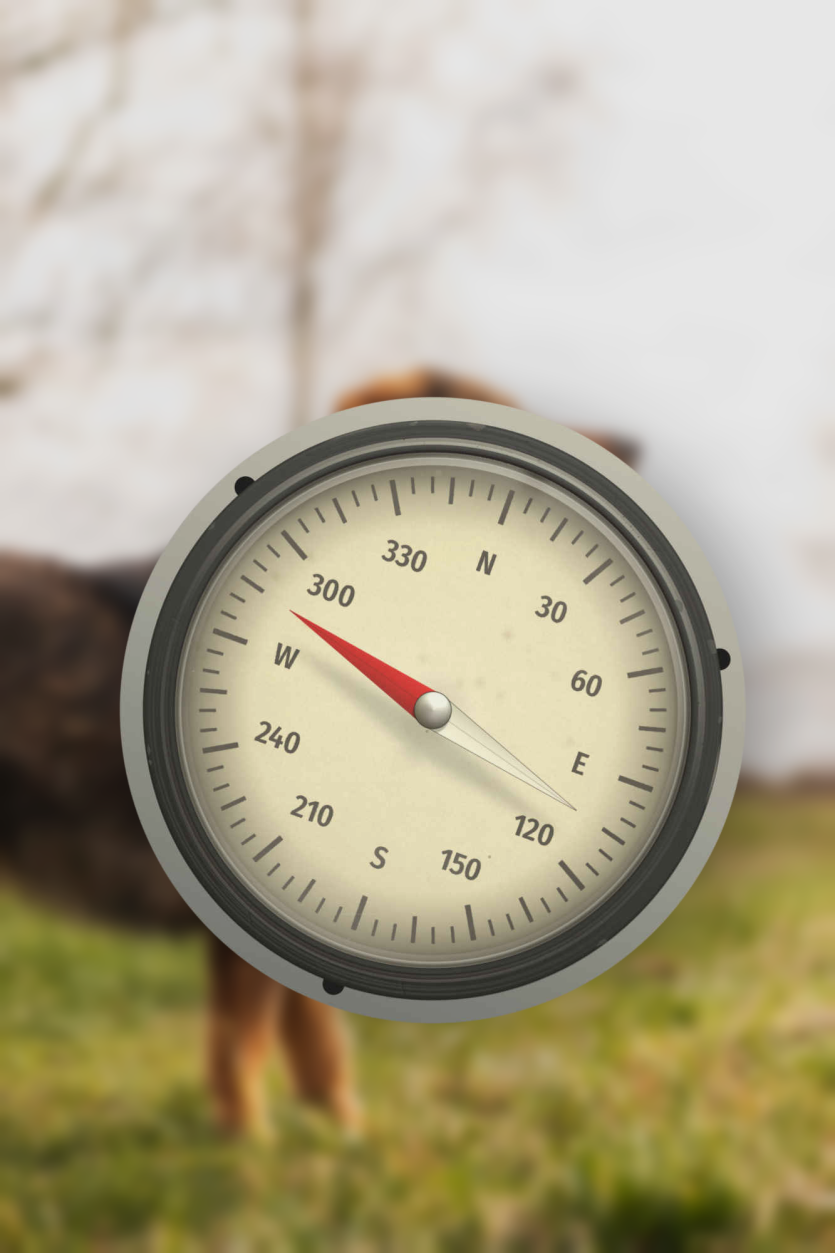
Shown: 285 °
